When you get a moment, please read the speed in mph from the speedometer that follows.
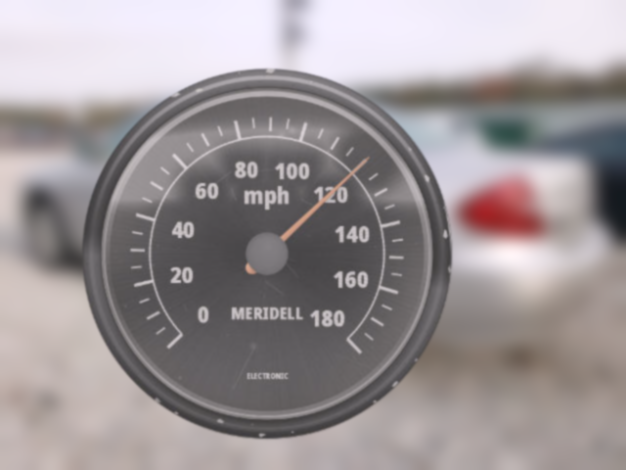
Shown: 120 mph
